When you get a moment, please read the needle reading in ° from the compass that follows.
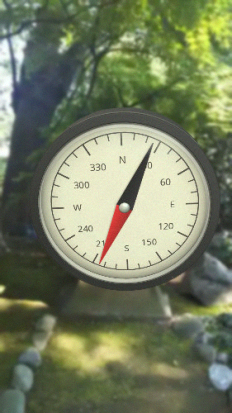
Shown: 205 °
